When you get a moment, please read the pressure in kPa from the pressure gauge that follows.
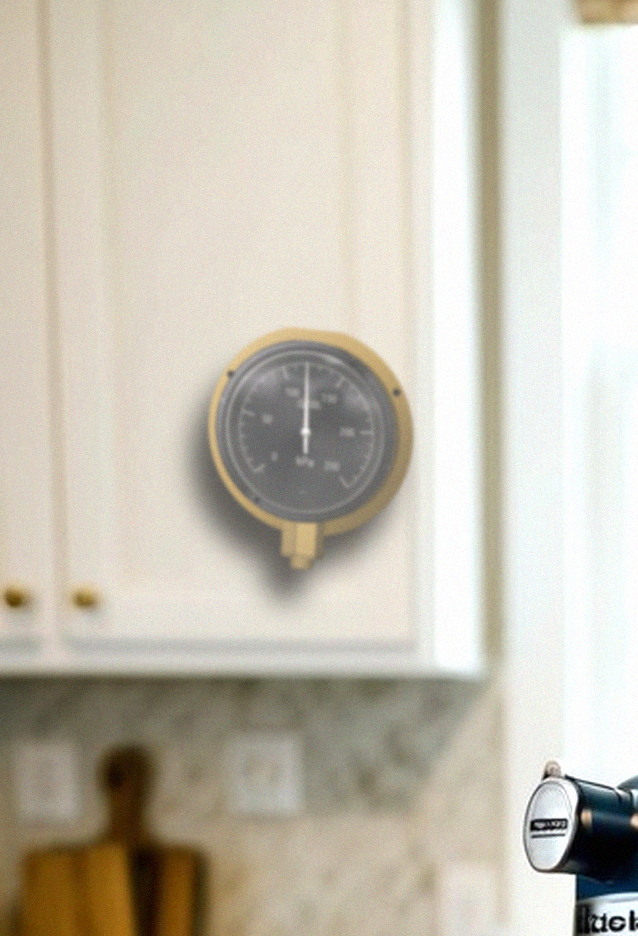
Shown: 120 kPa
